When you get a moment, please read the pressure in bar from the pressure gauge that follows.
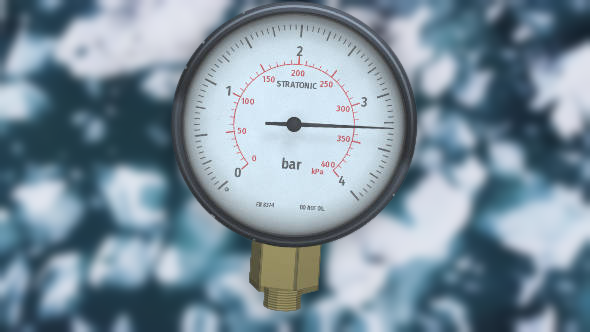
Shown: 3.3 bar
